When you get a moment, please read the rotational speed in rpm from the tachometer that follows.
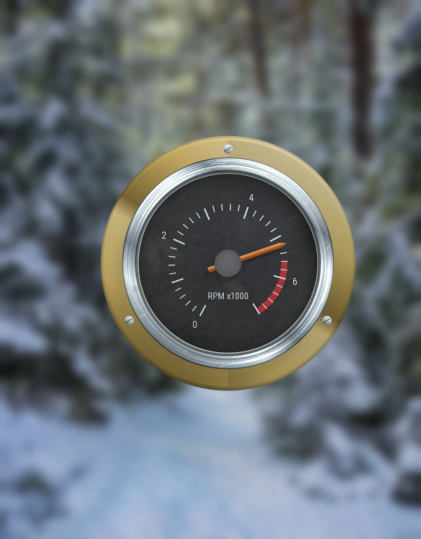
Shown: 5200 rpm
